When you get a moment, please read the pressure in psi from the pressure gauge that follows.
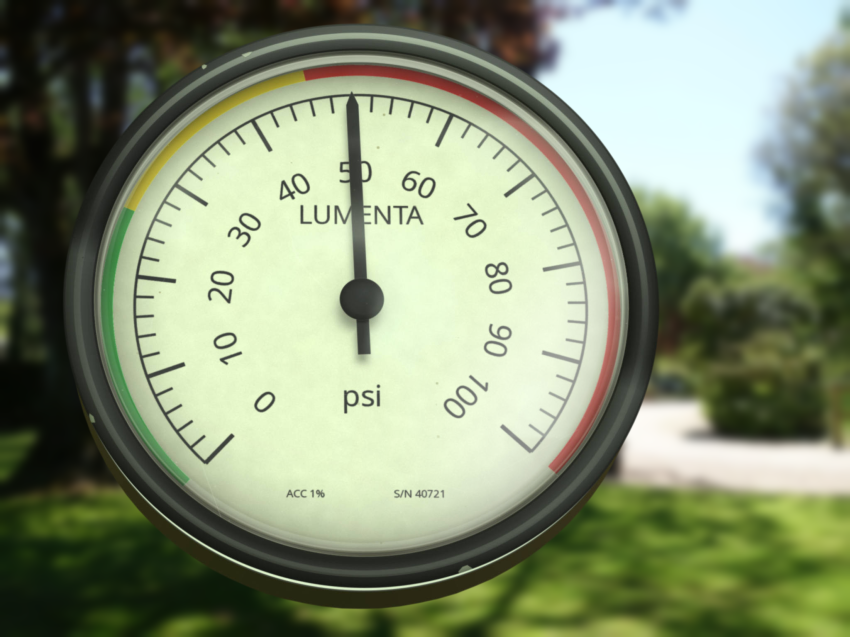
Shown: 50 psi
